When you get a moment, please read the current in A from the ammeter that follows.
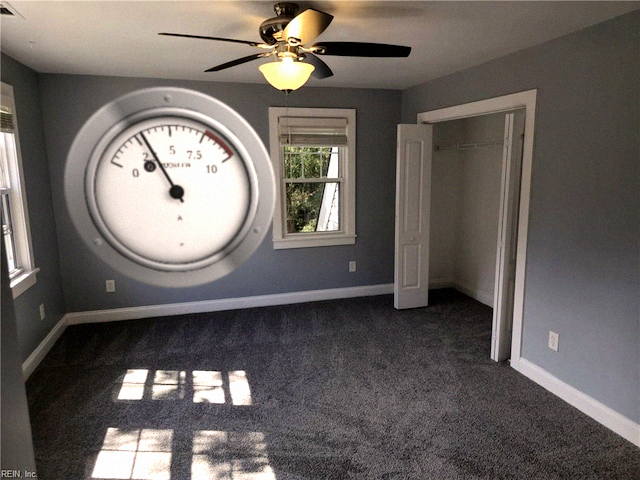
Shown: 3 A
